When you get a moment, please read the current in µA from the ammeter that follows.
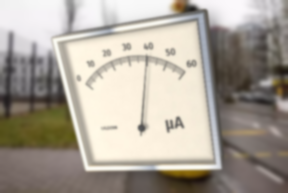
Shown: 40 µA
